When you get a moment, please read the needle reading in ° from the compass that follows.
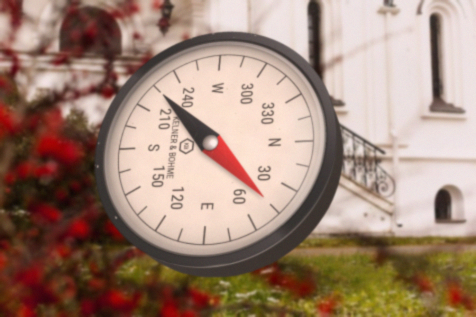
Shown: 45 °
